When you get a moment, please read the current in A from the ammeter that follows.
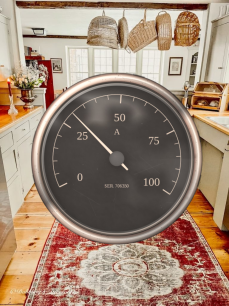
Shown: 30 A
